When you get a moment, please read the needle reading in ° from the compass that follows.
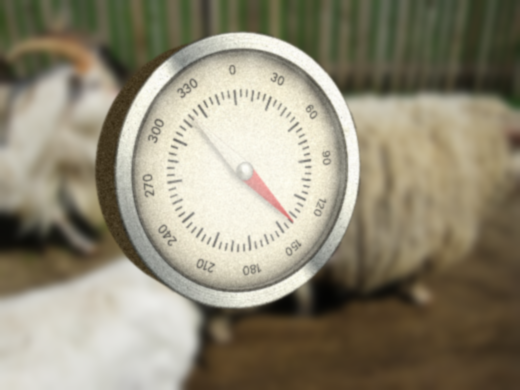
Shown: 140 °
